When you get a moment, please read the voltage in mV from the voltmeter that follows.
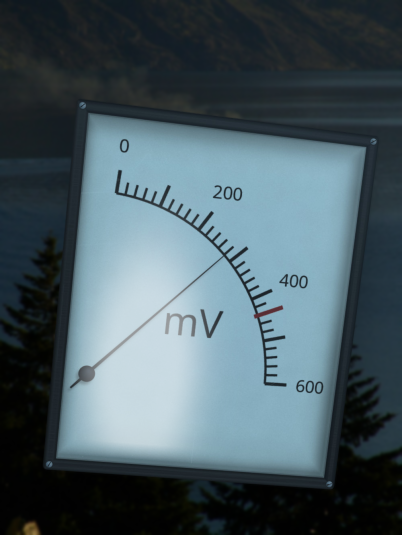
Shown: 280 mV
